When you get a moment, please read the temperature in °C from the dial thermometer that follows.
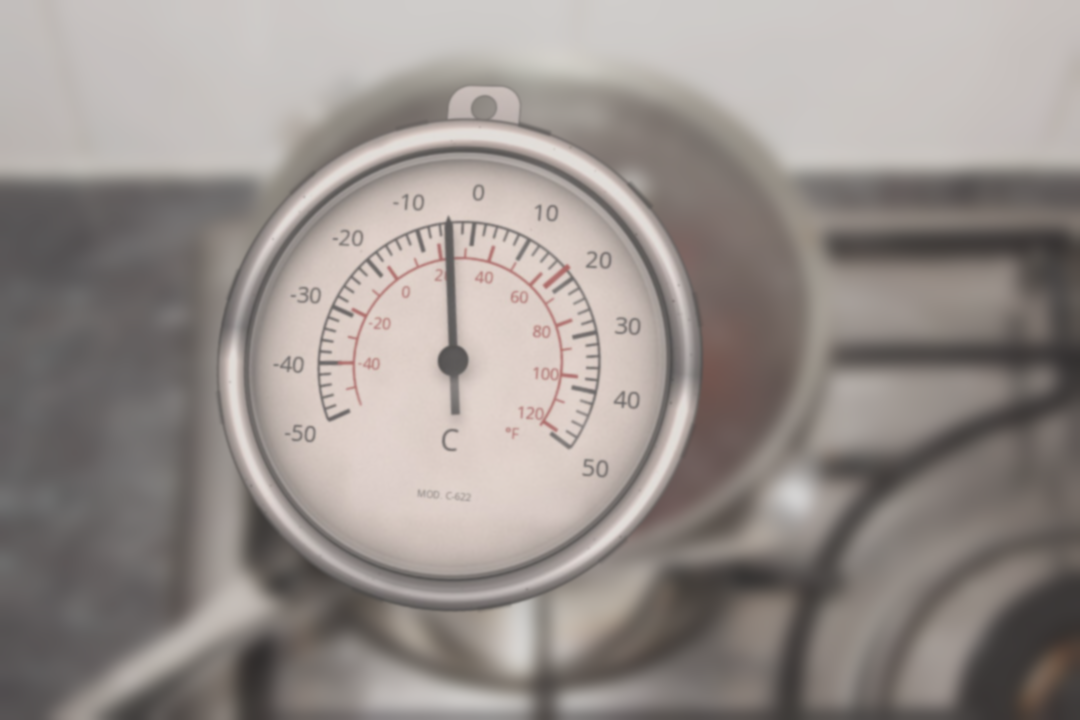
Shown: -4 °C
